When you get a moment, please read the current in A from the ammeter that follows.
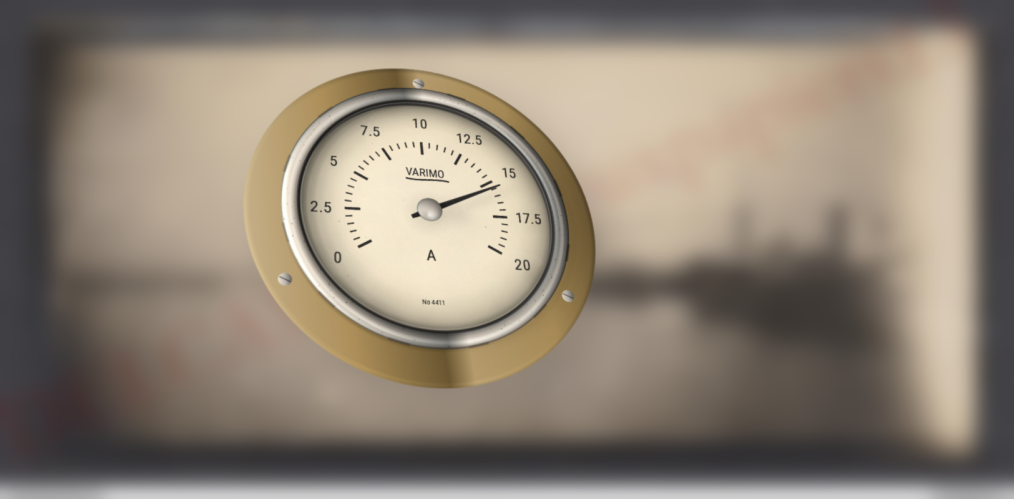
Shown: 15.5 A
